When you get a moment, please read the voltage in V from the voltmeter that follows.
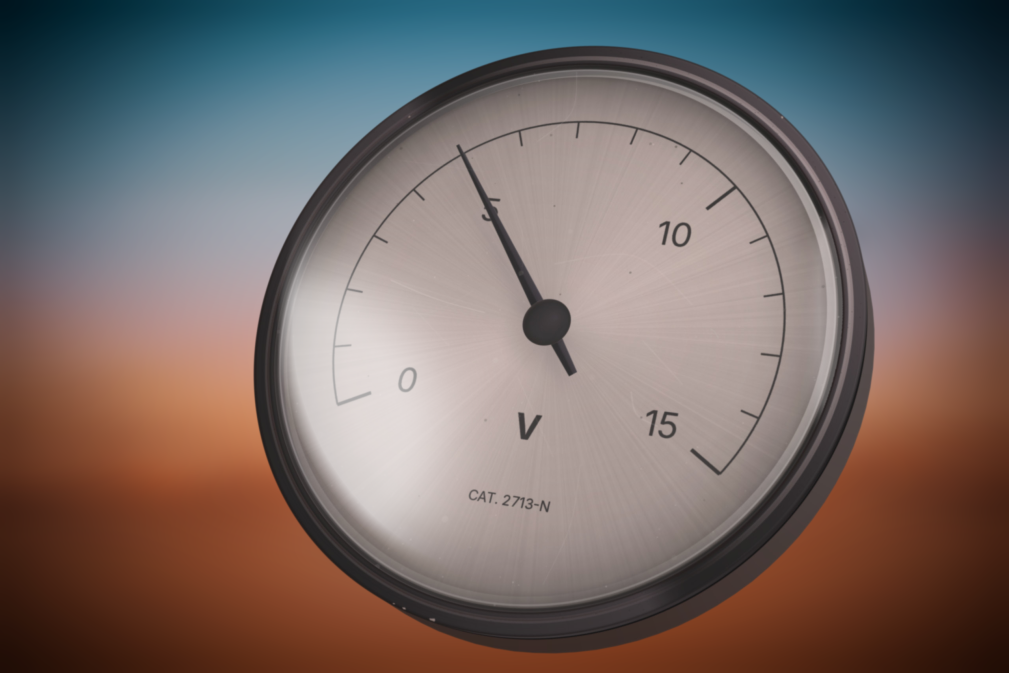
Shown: 5 V
